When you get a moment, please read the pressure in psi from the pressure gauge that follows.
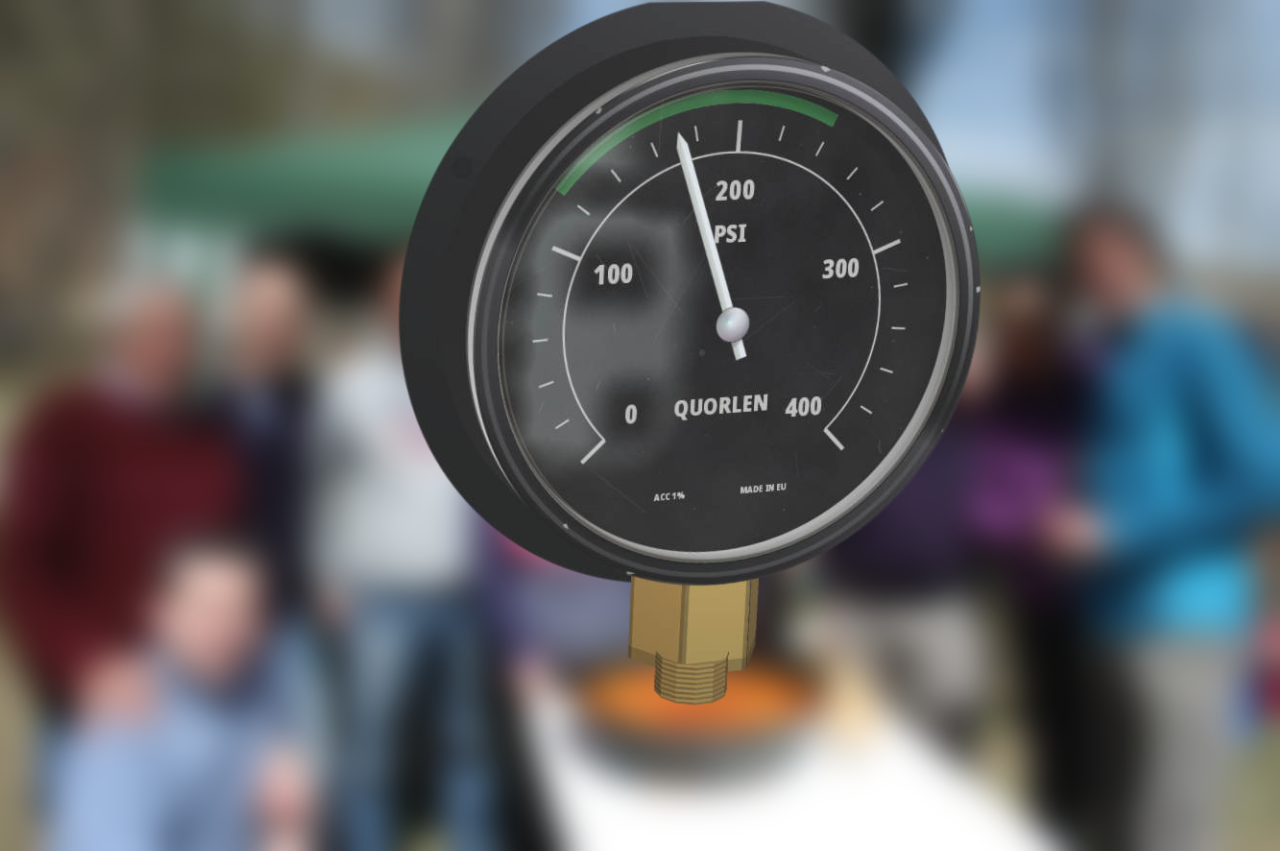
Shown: 170 psi
